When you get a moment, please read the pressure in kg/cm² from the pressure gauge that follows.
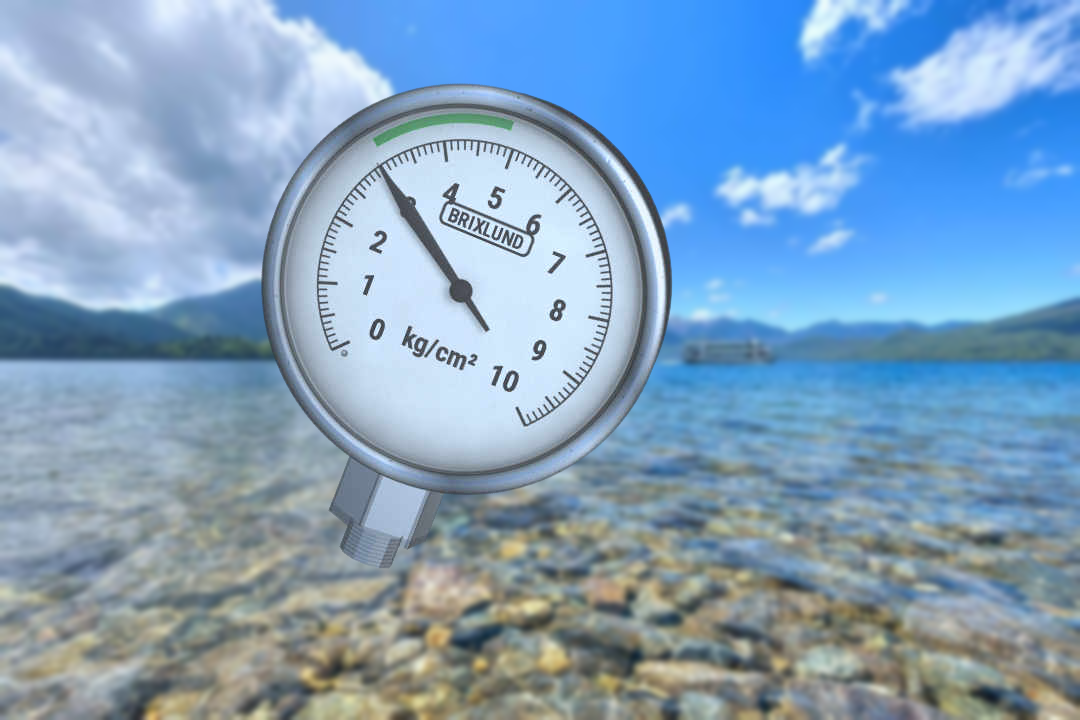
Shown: 3 kg/cm²
